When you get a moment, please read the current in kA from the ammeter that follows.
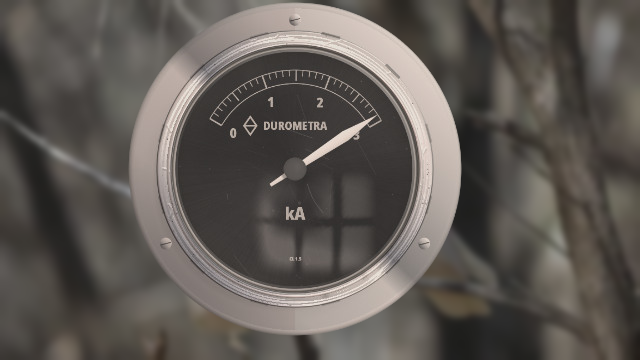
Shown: 2.9 kA
